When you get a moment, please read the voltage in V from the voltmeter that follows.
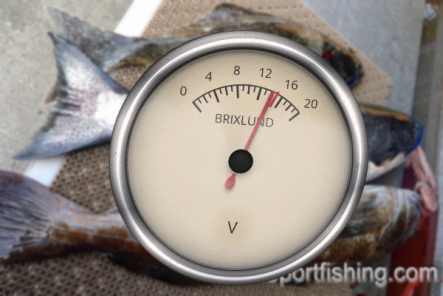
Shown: 14 V
